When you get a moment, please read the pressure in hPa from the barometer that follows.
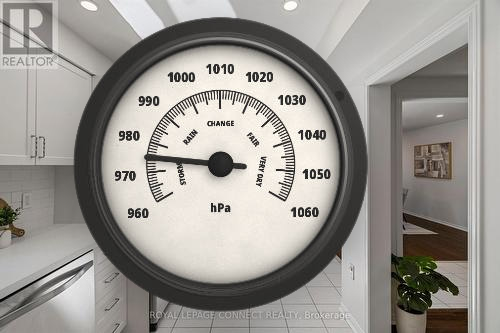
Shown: 975 hPa
